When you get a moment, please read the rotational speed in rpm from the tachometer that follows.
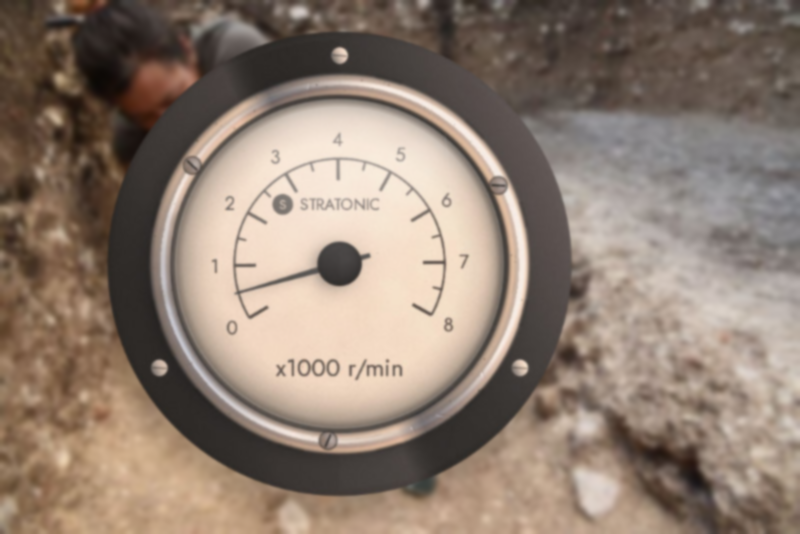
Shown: 500 rpm
